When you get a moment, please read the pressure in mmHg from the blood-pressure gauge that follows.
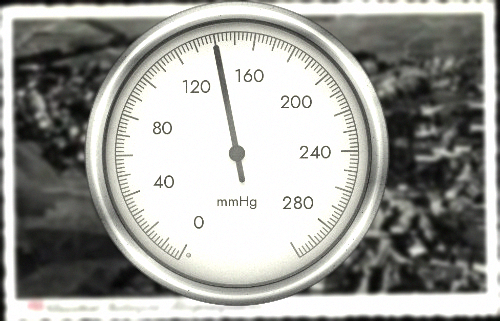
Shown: 140 mmHg
